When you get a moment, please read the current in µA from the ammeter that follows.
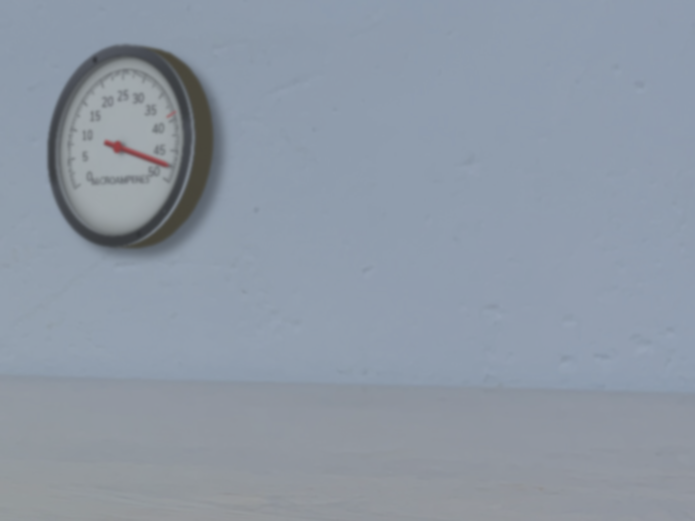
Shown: 47.5 µA
